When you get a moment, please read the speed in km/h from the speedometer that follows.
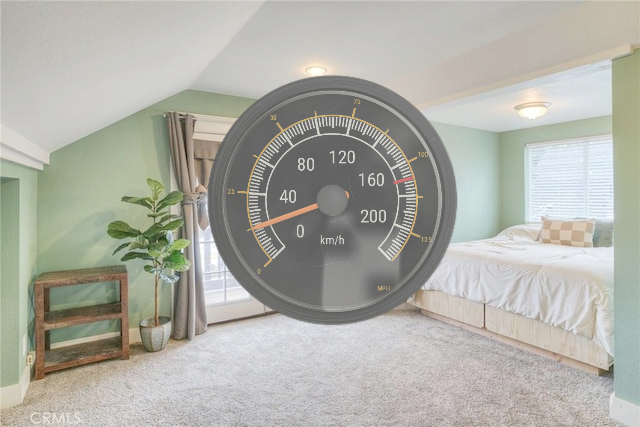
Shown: 20 km/h
